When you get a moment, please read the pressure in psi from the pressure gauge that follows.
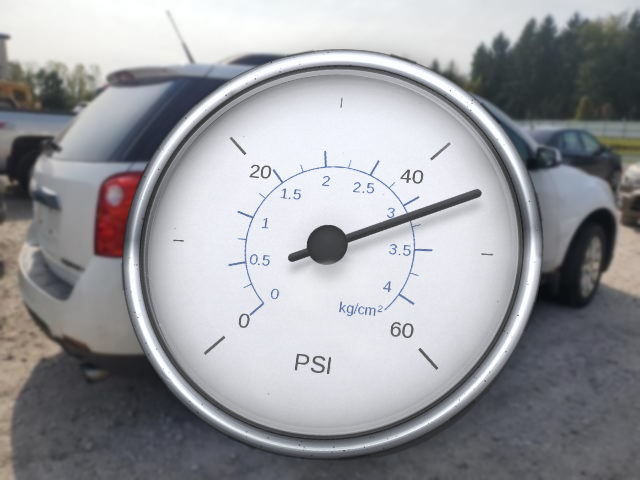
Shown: 45 psi
